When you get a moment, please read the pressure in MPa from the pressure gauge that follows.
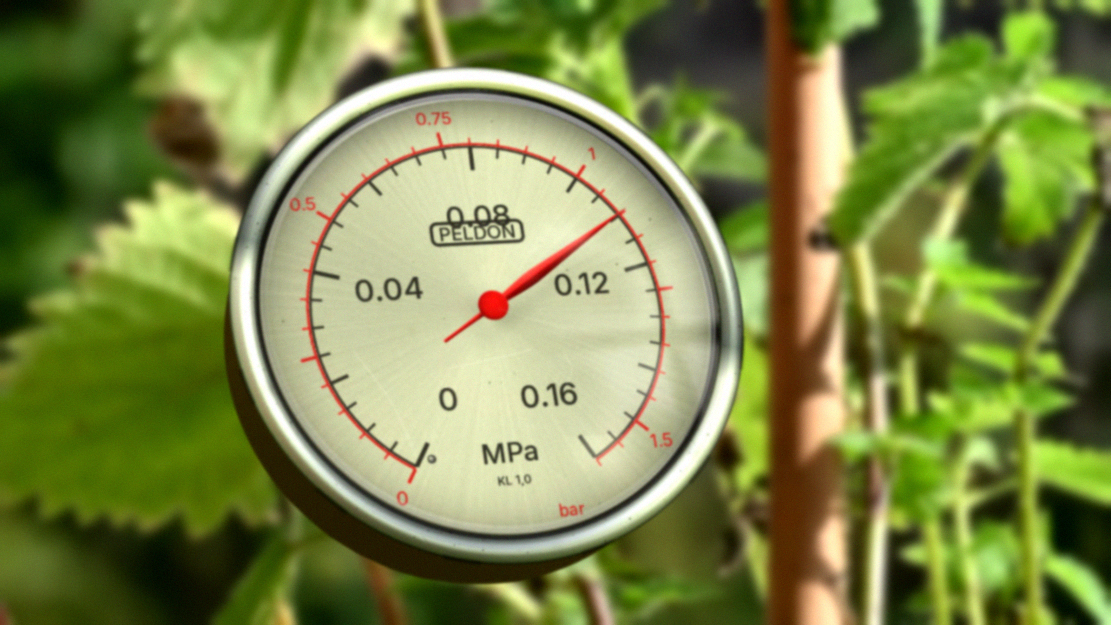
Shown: 0.11 MPa
